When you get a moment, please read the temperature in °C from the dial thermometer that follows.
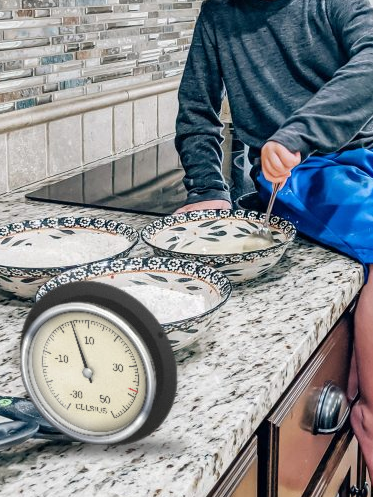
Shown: 5 °C
